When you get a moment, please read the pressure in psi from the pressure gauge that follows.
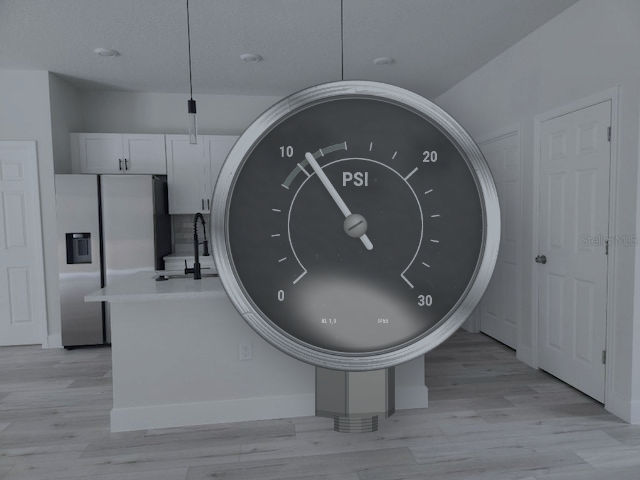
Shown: 11 psi
